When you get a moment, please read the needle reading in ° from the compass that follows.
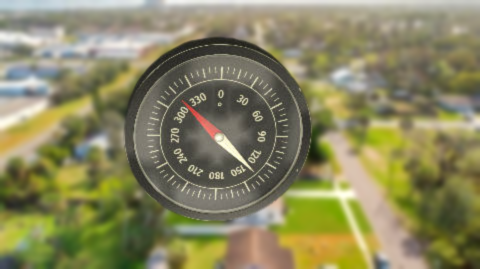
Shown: 315 °
